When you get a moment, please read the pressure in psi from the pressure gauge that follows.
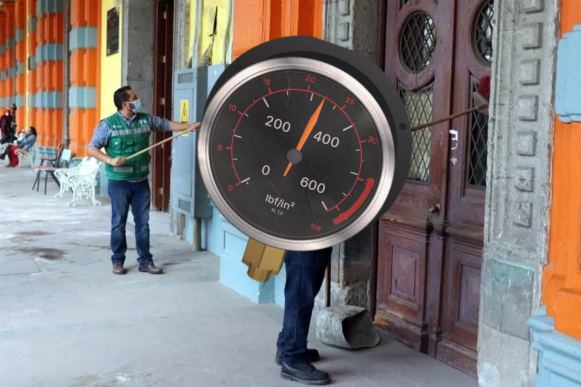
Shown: 325 psi
